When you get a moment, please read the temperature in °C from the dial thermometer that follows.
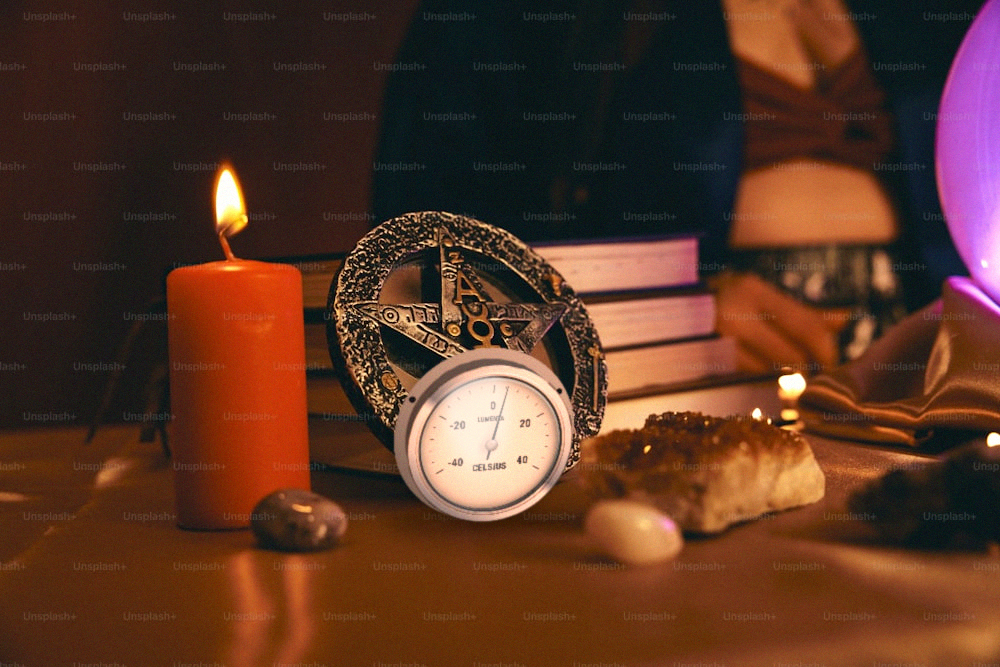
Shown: 4 °C
